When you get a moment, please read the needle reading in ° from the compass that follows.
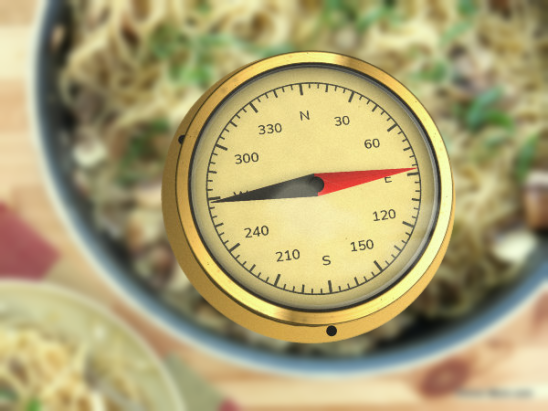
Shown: 87.5 °
